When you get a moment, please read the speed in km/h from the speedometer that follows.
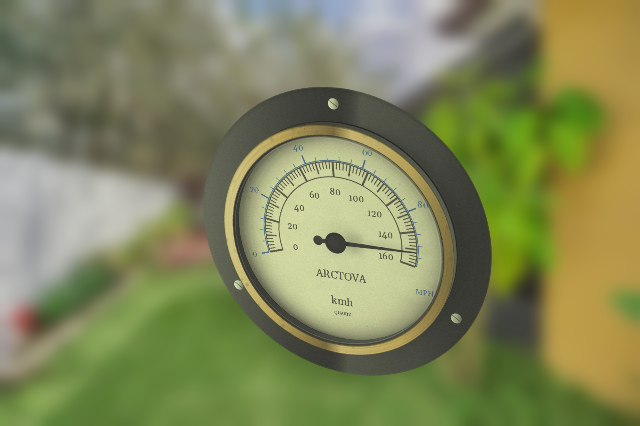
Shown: 150 km/h
